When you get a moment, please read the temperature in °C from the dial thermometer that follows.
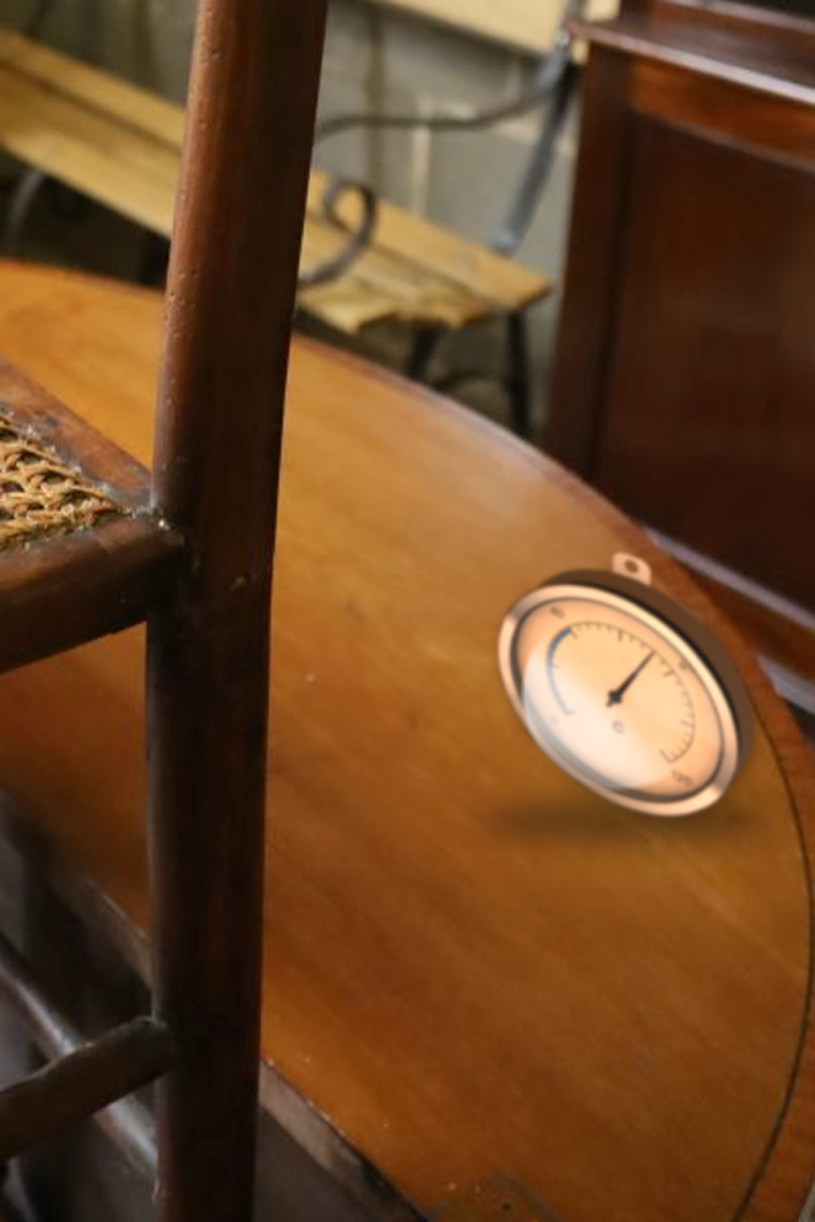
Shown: 72 °C
